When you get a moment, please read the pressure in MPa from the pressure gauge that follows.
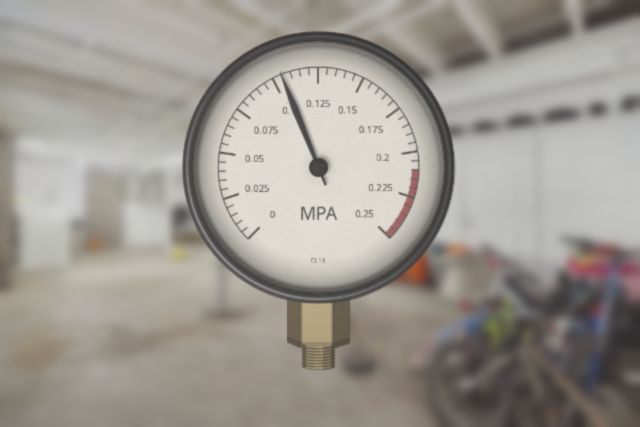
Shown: 0.105 MPa
